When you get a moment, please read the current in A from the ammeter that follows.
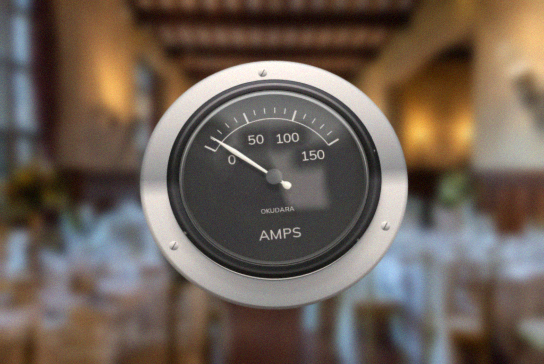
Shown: 10 A
